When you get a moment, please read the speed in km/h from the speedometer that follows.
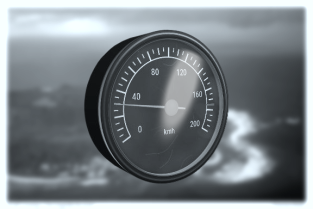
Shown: 30 km/h
